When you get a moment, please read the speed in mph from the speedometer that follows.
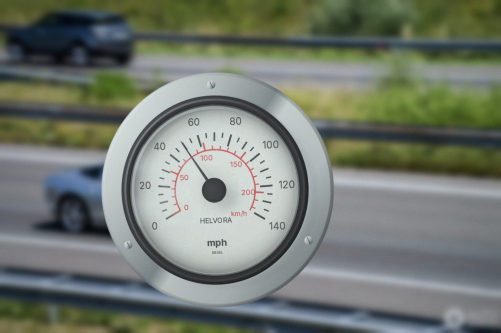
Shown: 50 mph
